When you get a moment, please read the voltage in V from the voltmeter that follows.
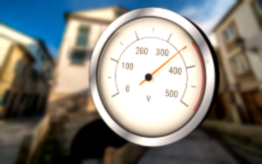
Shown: 350 V
